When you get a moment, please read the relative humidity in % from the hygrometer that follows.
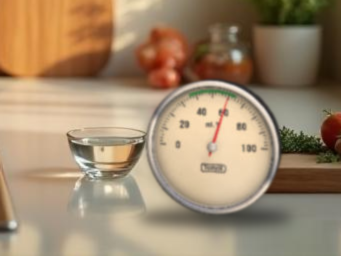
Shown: 60 %
